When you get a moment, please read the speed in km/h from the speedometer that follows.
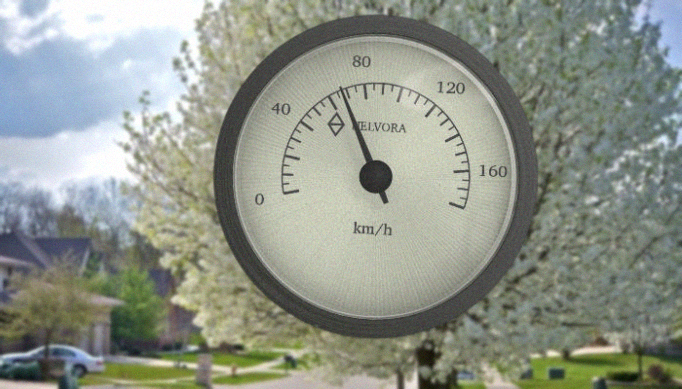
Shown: 67.5 km/h
